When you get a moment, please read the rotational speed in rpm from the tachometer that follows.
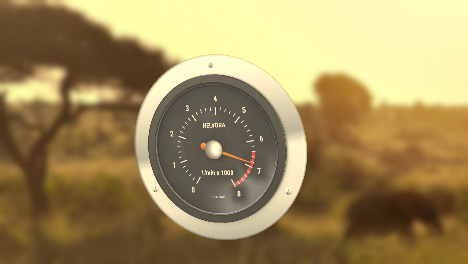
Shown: 6800 rpm
